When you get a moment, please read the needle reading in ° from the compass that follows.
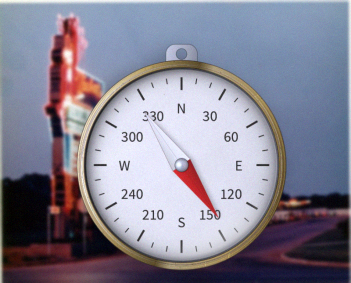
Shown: 145 °
